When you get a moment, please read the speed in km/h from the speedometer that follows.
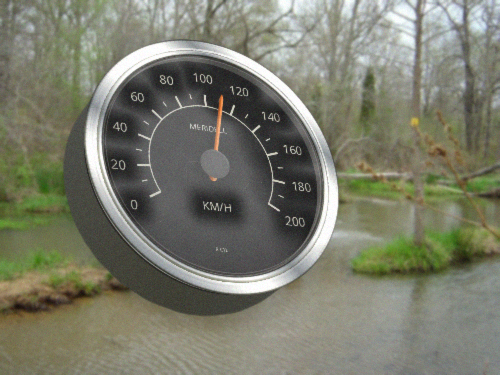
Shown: 110 km/h
